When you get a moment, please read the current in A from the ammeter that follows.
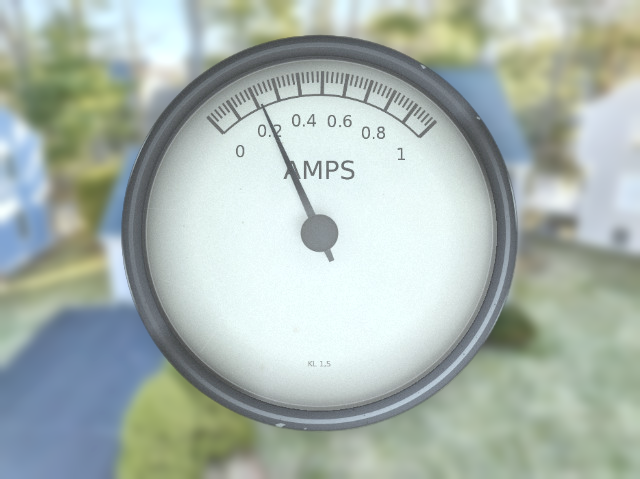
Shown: 0.22 A
